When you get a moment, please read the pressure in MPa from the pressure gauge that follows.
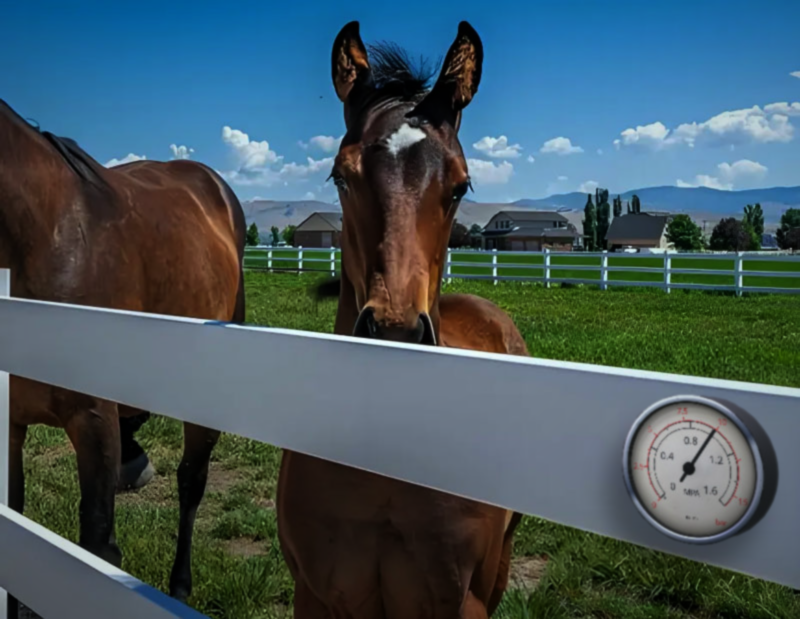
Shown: 1 MPa
